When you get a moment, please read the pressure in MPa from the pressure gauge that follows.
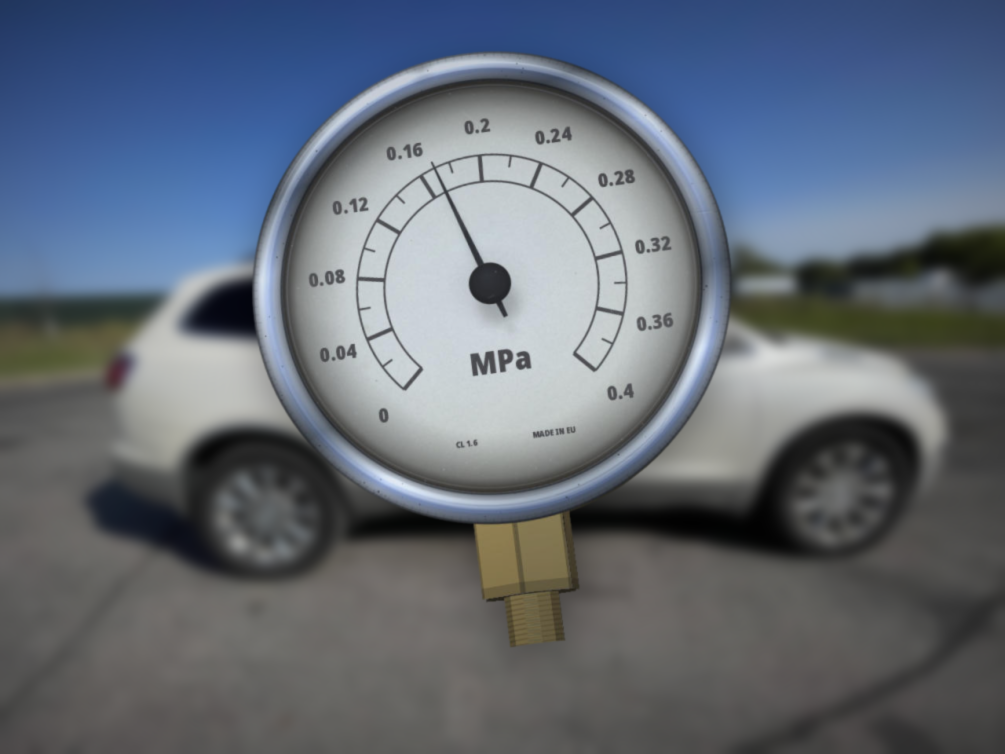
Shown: 0.17 MPa
